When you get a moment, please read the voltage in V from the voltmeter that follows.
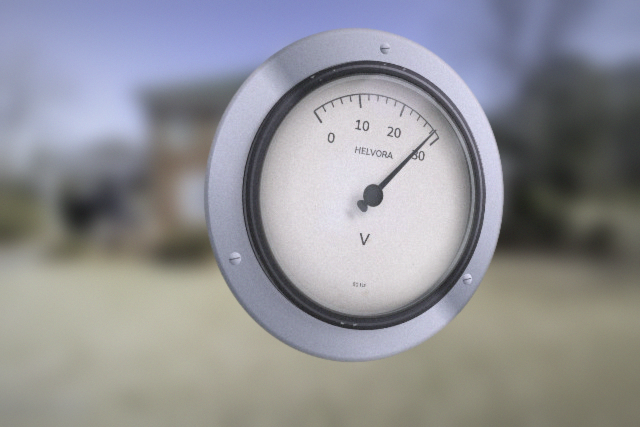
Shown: 28 V
